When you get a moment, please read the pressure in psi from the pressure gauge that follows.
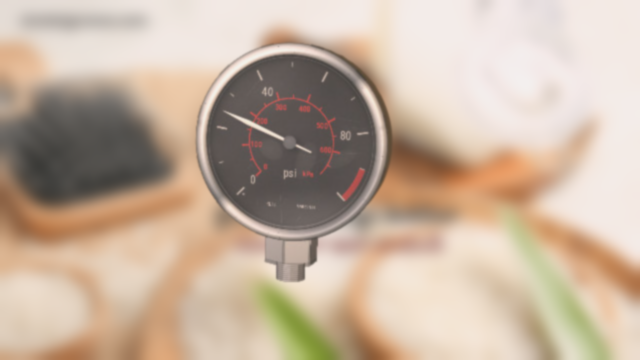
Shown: 25 psi
